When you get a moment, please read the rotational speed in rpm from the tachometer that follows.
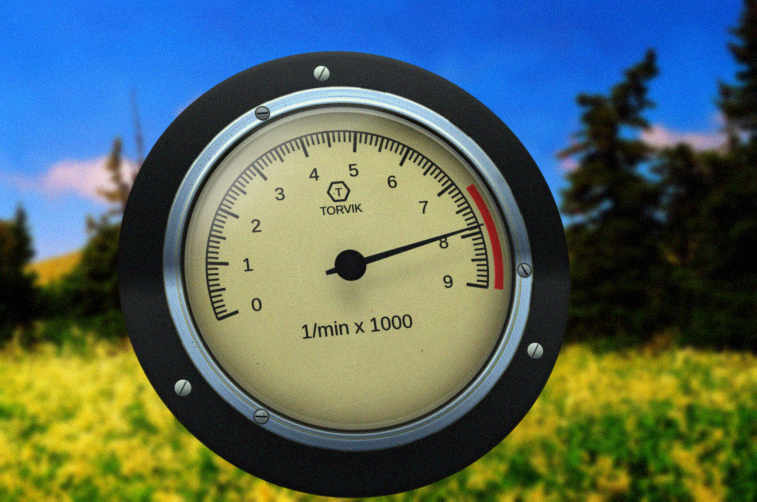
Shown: 7900 rpm
